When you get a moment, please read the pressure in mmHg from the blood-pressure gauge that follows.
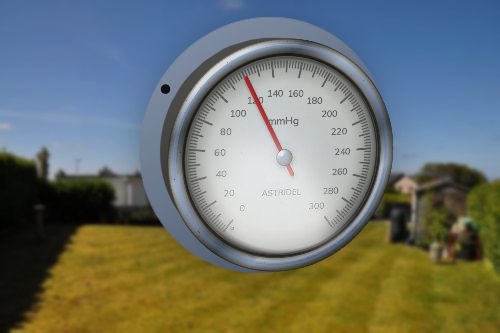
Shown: 120 mmHg
